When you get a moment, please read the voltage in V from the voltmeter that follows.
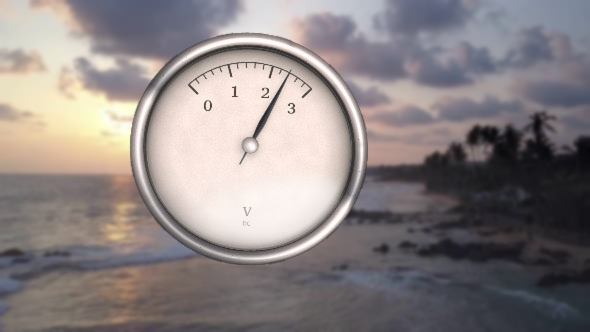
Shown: 2.4 V
